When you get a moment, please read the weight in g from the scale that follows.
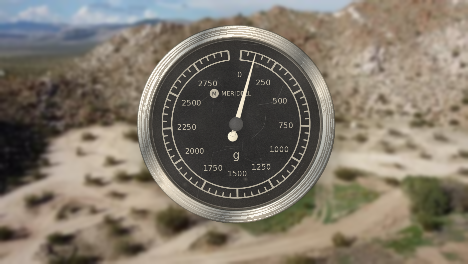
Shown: 100 g
